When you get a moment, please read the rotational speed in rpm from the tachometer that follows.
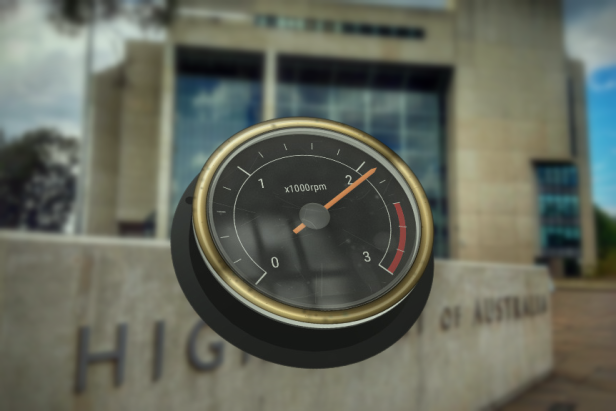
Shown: 2100 rpm
